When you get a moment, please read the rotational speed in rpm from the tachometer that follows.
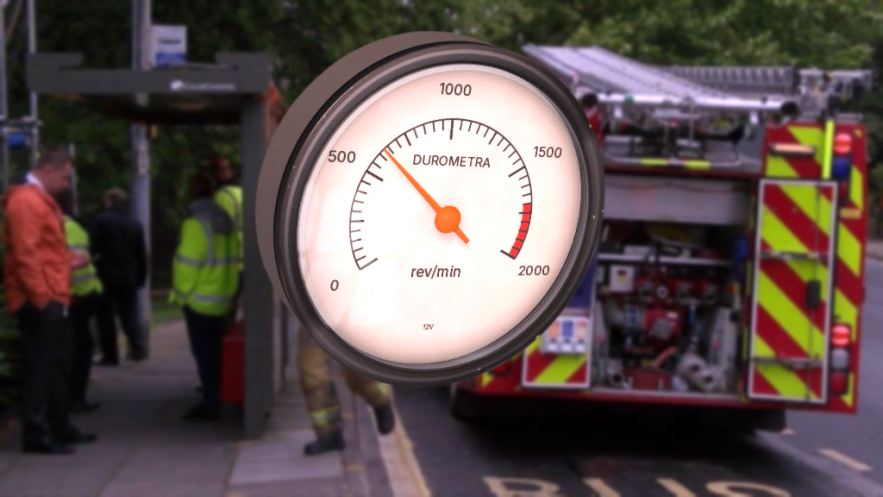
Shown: 625 rpm
